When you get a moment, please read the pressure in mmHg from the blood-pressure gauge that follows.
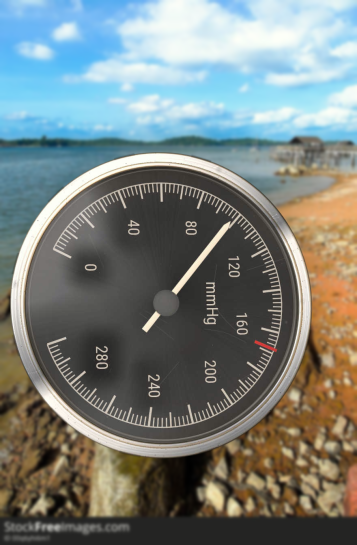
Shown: 98 mmHg
